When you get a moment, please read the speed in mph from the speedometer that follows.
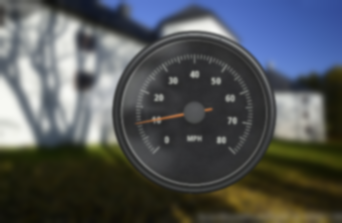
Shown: 10 mph
